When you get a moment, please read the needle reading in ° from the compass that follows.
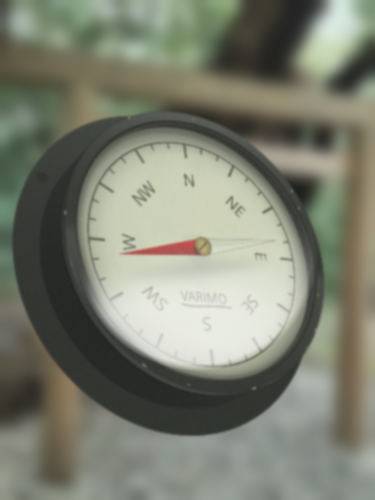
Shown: 260 °
